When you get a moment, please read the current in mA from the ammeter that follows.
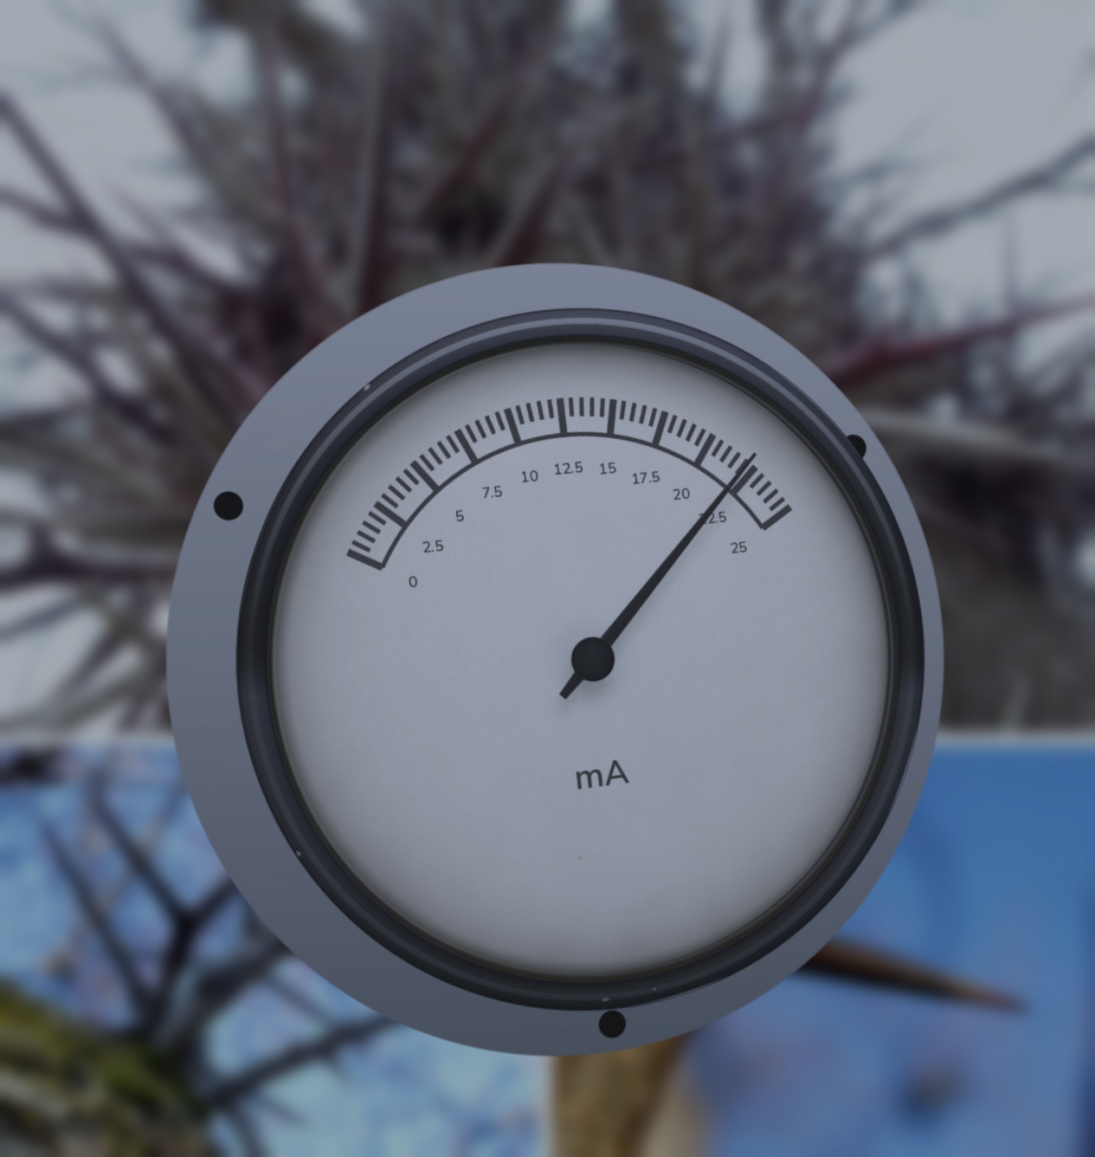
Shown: 22 mA
